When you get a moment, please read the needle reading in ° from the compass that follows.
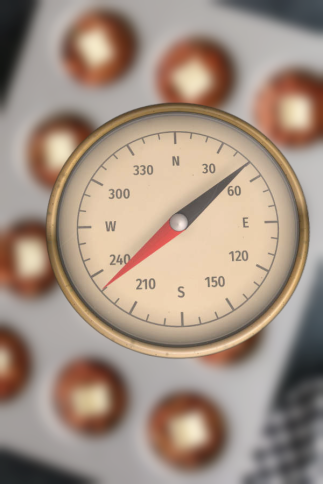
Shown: 230 °
